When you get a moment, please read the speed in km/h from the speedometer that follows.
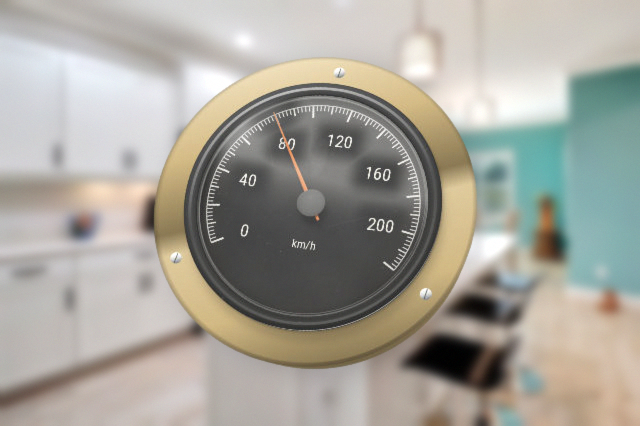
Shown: 80 km/h
